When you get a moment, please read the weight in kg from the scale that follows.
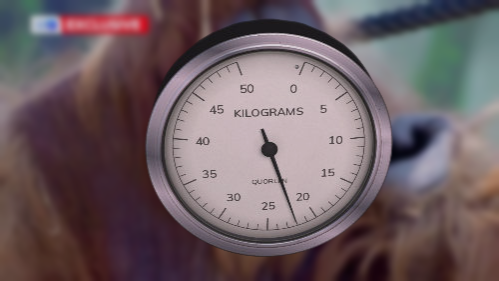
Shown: 22 kg
